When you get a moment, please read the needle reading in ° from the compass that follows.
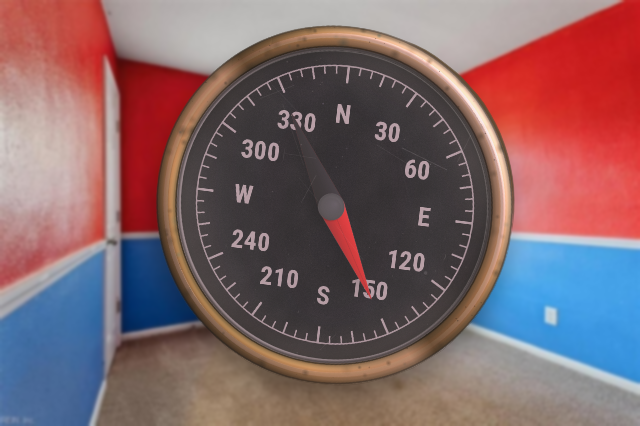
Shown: 150 °
